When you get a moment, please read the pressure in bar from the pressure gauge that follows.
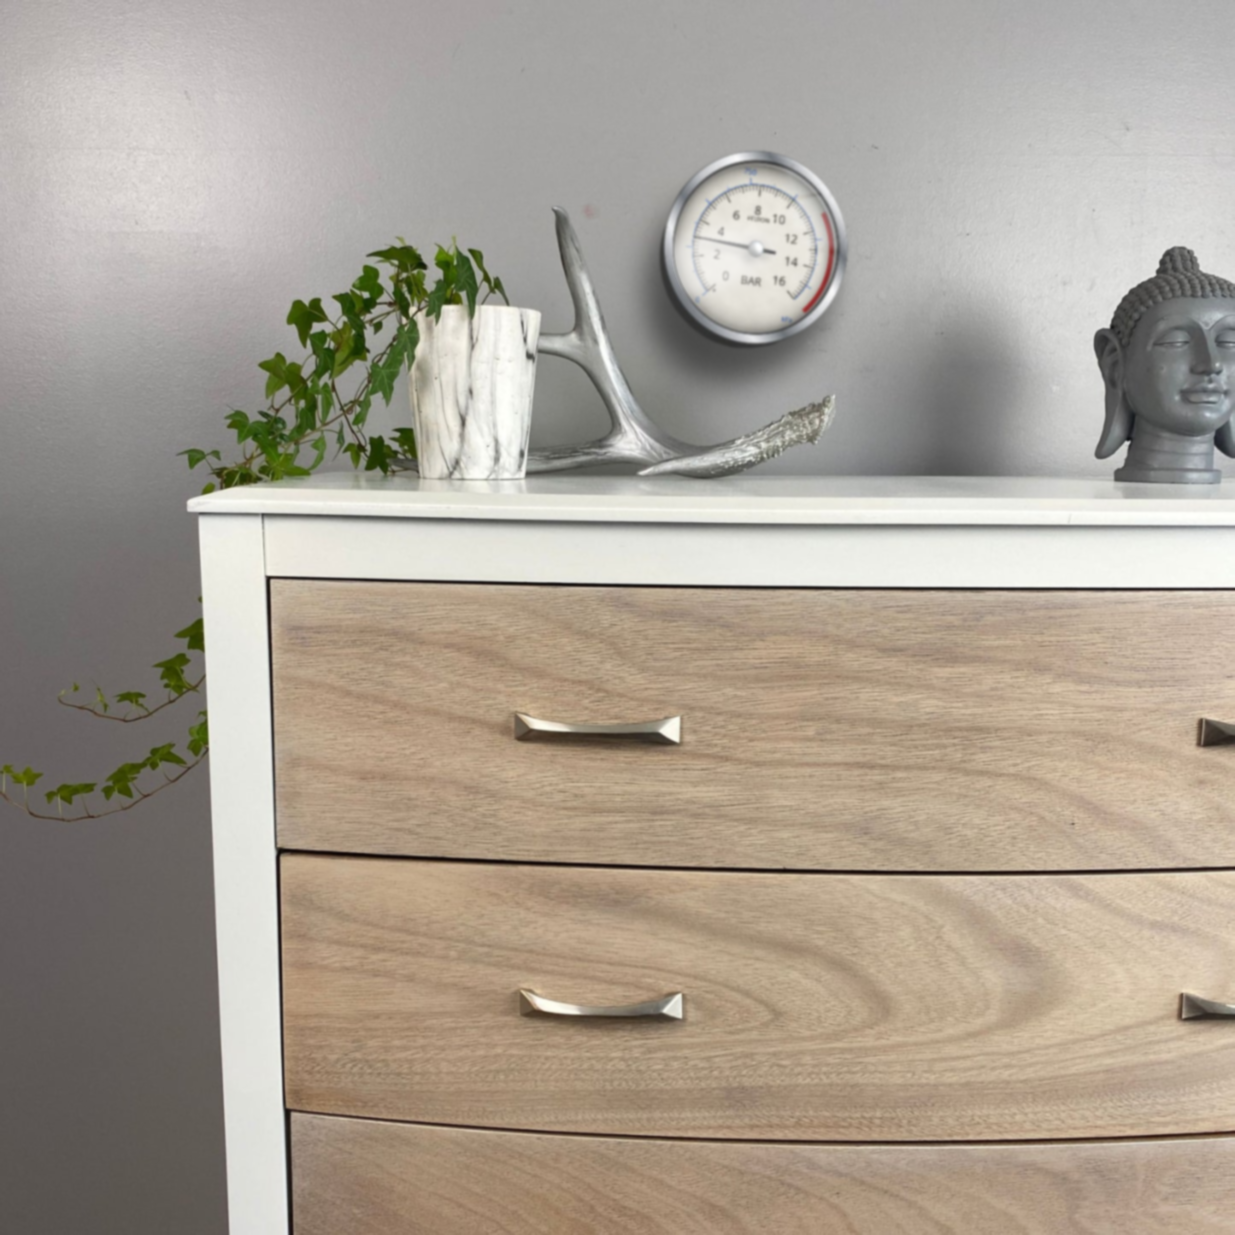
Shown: 3 bar
